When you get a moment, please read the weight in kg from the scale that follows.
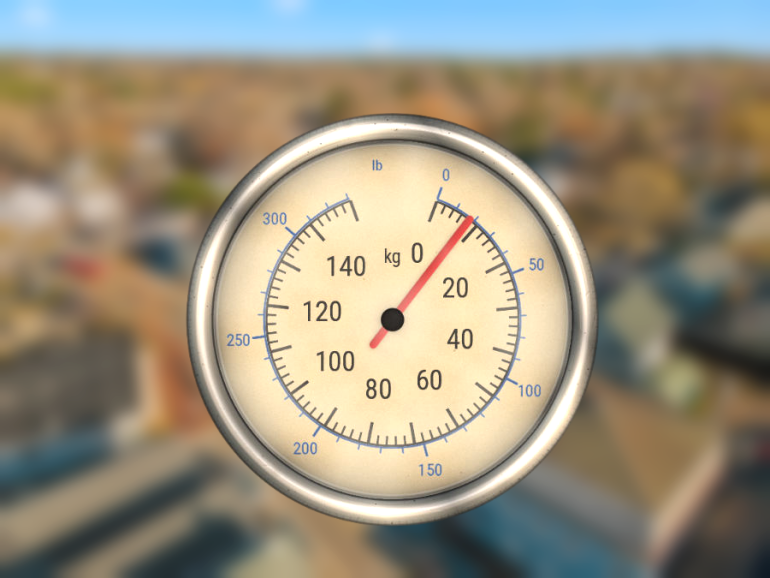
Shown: 8 kg
